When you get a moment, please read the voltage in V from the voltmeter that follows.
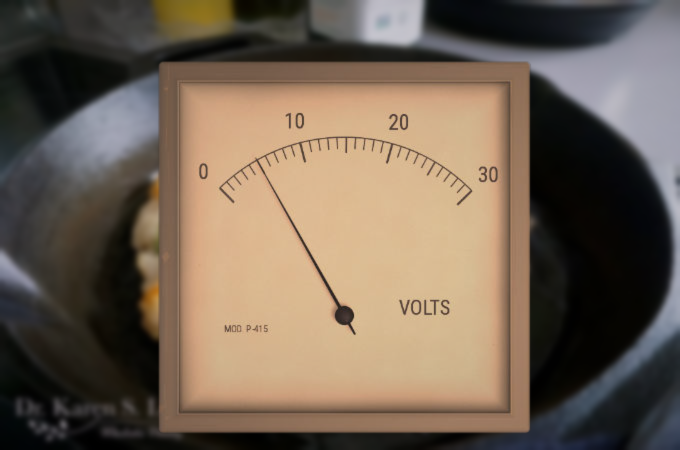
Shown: 5 V
